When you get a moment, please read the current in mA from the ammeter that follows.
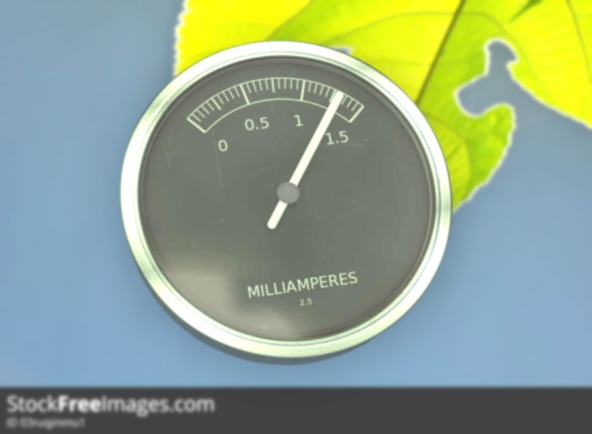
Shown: 1.3 mA
